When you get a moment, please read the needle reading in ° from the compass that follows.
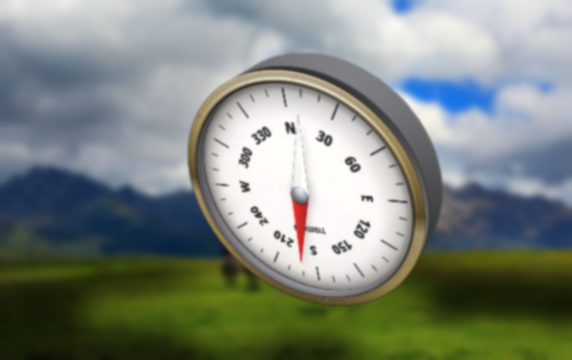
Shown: 190 °
